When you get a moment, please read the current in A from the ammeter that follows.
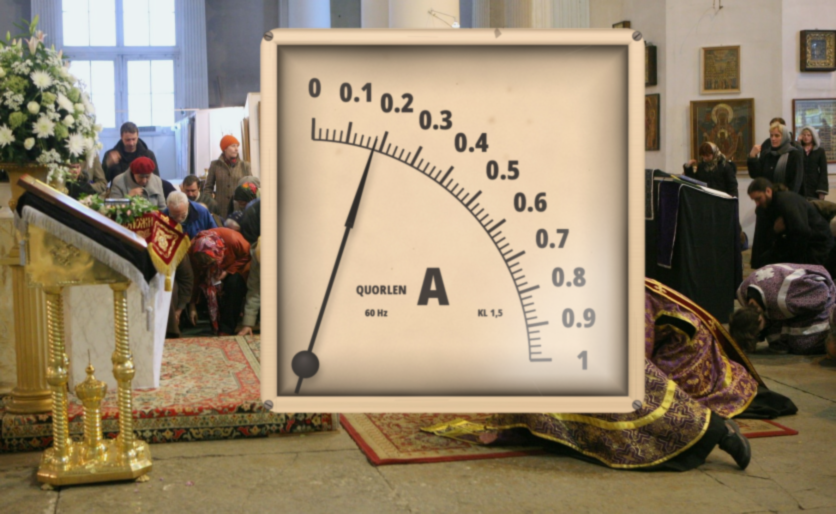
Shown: 0.18 A
